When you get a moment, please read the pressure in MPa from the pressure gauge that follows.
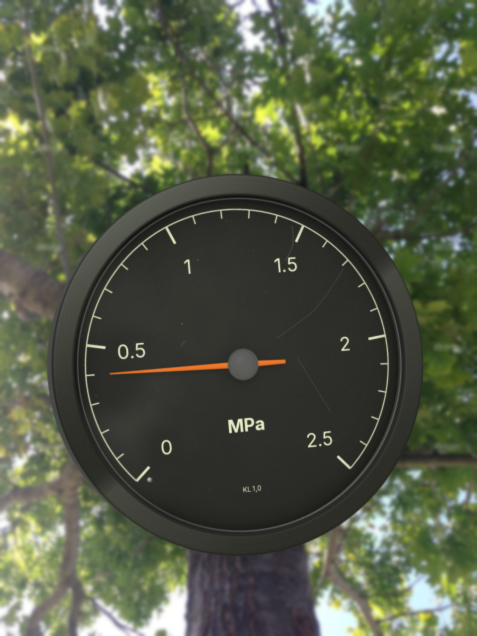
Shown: 0.4 MPa
